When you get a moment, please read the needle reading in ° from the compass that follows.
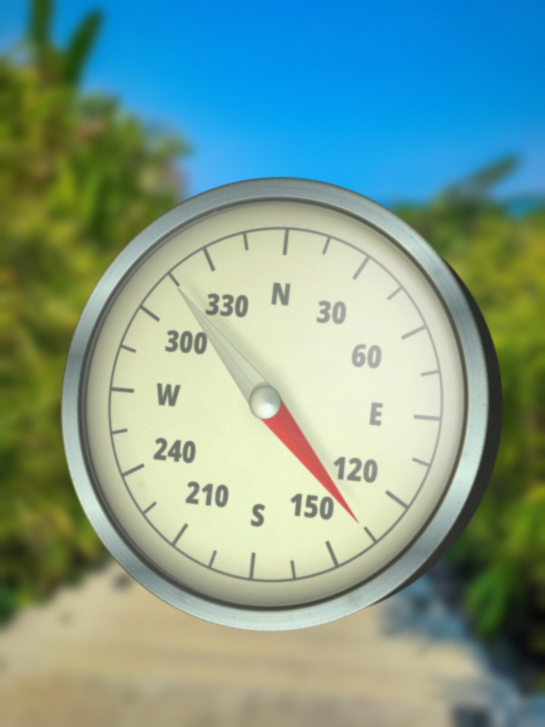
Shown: 135 °
